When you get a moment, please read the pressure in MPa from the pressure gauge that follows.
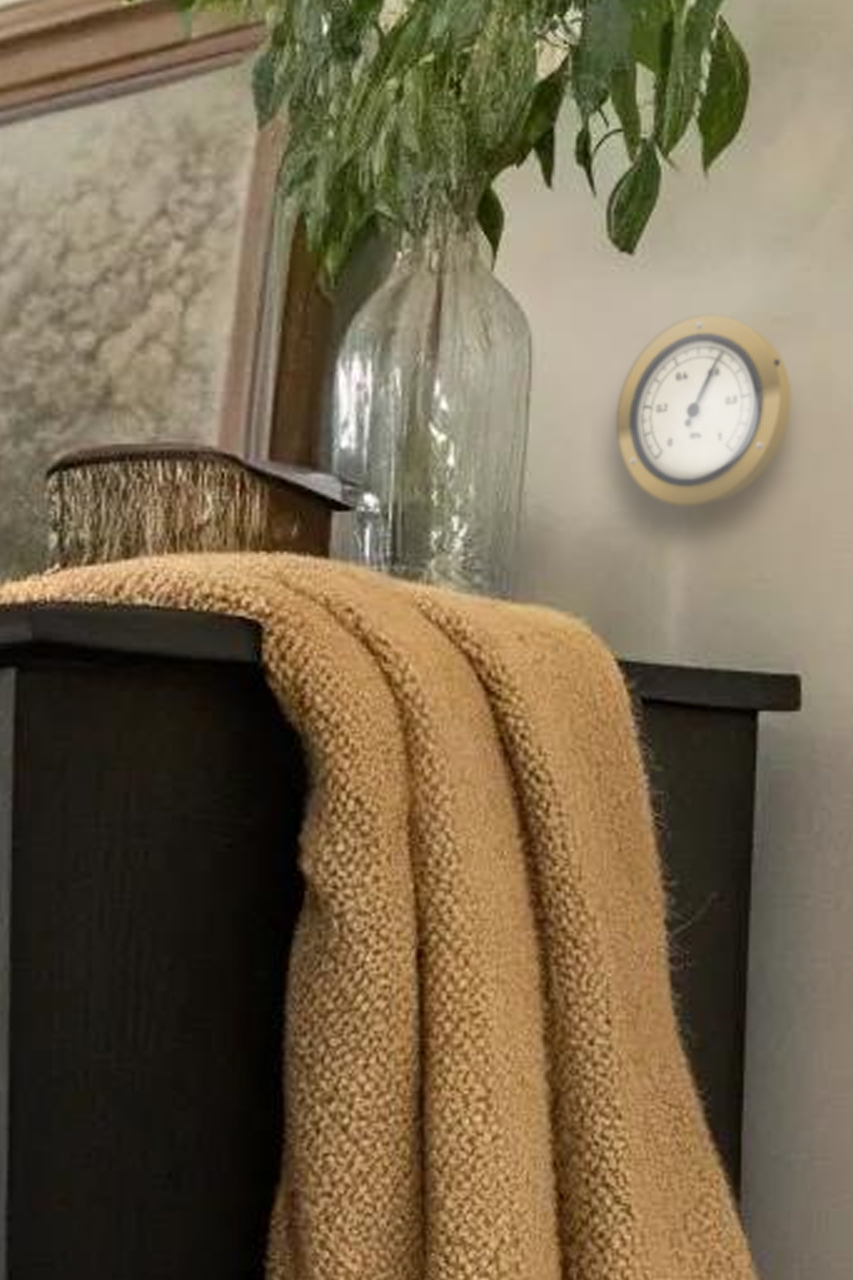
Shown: 0.6 MPa
